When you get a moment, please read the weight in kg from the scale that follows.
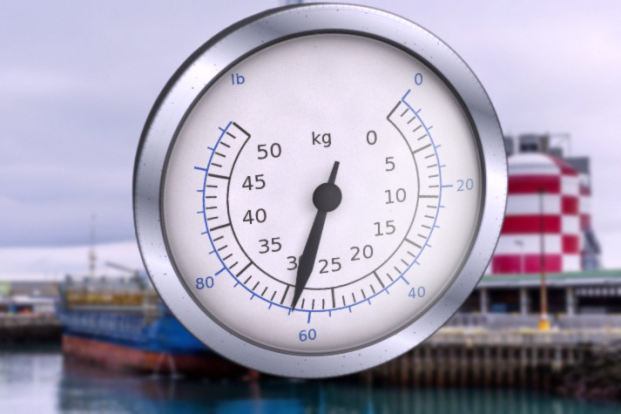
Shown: 29 kg
